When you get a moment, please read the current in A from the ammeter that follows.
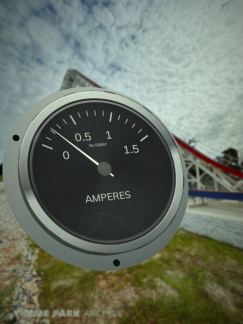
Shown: 0.2 A
